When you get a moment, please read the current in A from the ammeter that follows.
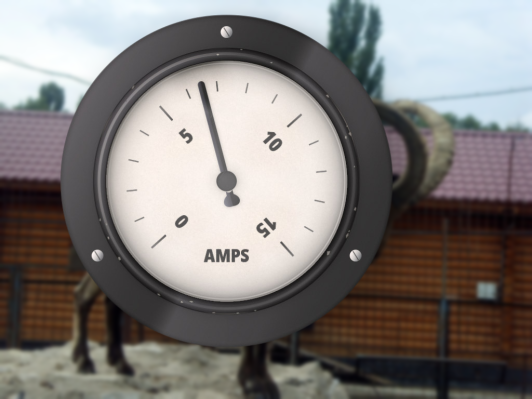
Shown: 6.5 A
